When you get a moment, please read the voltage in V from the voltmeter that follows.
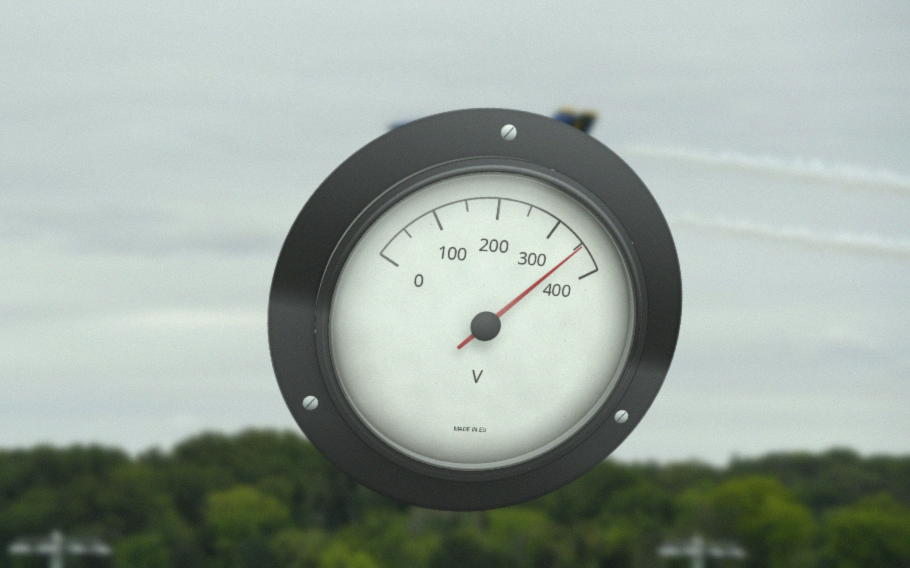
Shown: 350 V
